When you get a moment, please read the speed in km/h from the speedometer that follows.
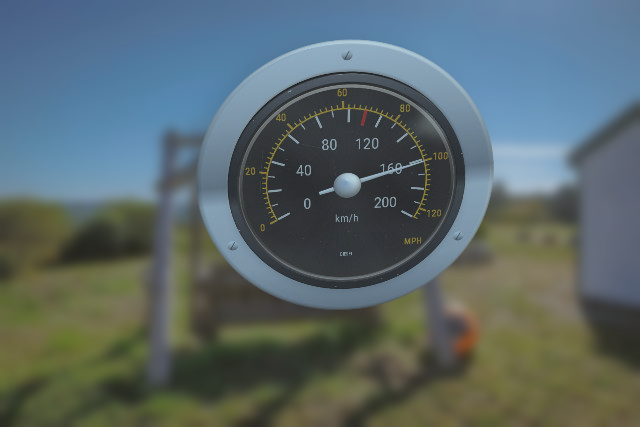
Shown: 160 km/h
